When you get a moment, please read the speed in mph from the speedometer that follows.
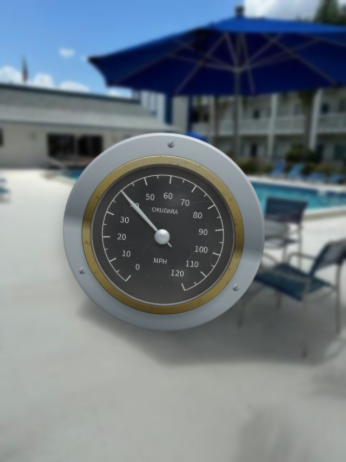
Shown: 40 mph
